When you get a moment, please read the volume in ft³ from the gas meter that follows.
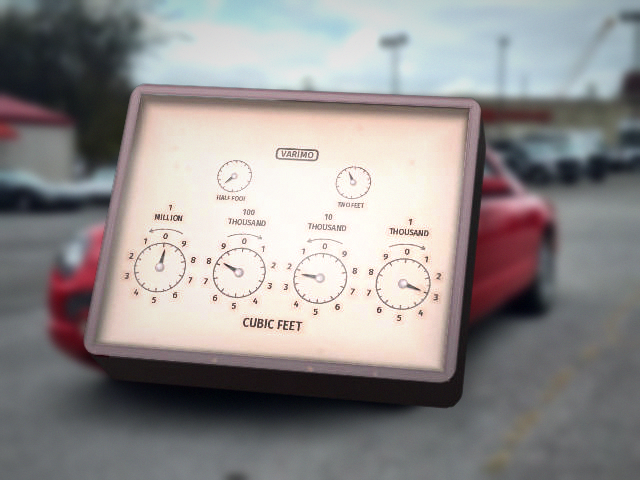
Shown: 982300 ft³
